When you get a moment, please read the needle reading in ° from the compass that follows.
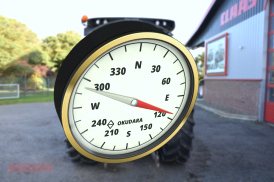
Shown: 112.5 °
